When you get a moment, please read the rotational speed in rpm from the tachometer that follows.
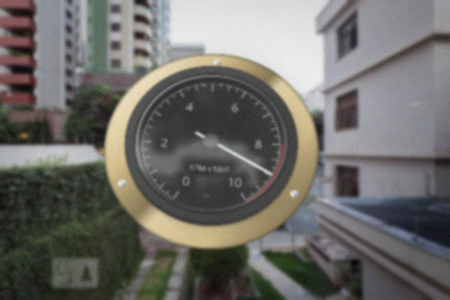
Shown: 9000 rpm
